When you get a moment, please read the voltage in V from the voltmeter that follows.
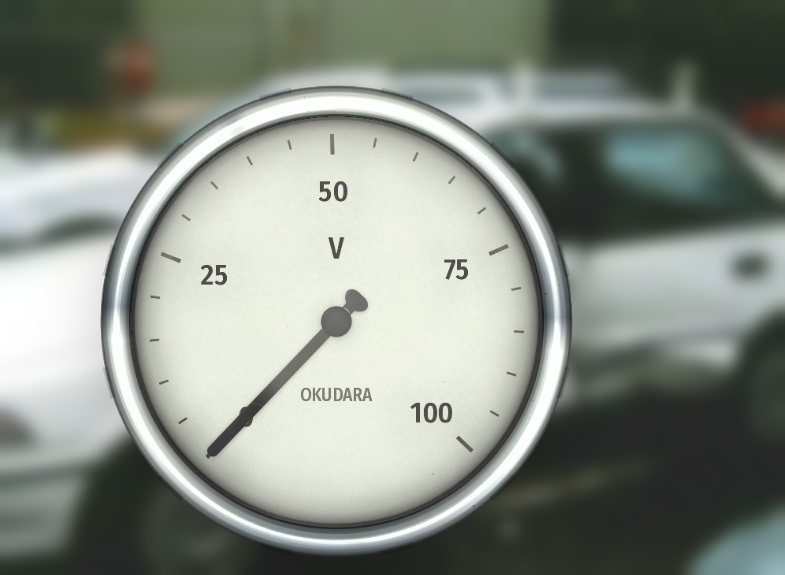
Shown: 0 V
